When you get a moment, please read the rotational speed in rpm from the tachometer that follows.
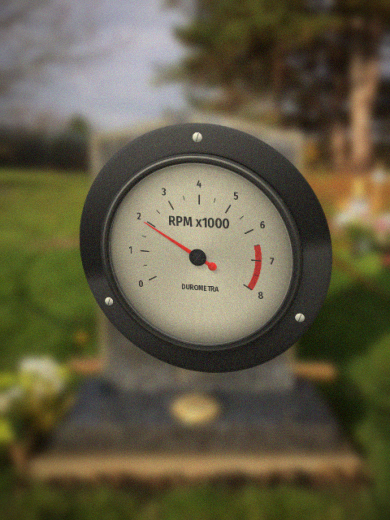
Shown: 2000 rpm
